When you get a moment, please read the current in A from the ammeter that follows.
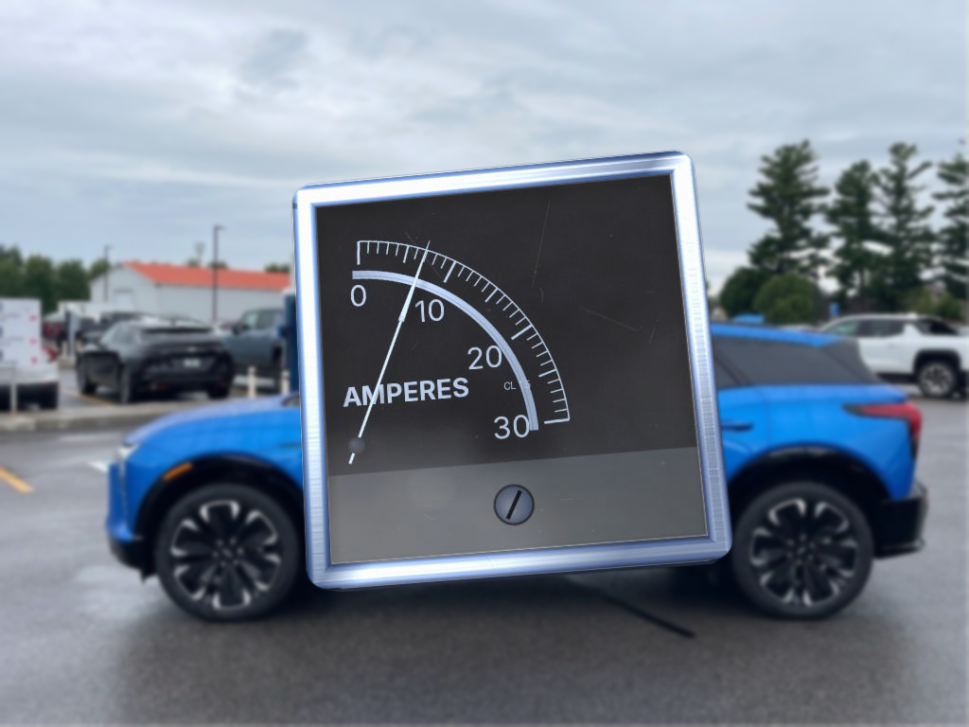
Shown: 7 A
